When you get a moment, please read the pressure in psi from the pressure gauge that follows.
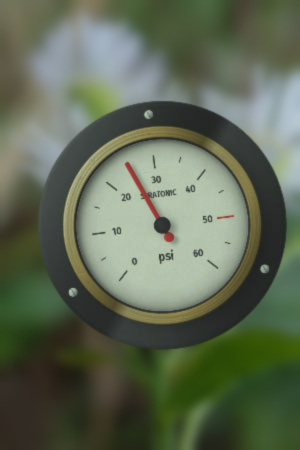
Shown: 25 psi
